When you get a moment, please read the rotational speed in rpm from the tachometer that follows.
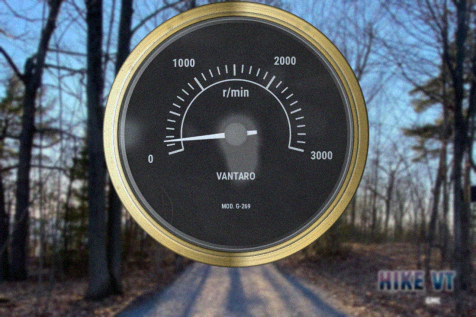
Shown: 150 rpm
